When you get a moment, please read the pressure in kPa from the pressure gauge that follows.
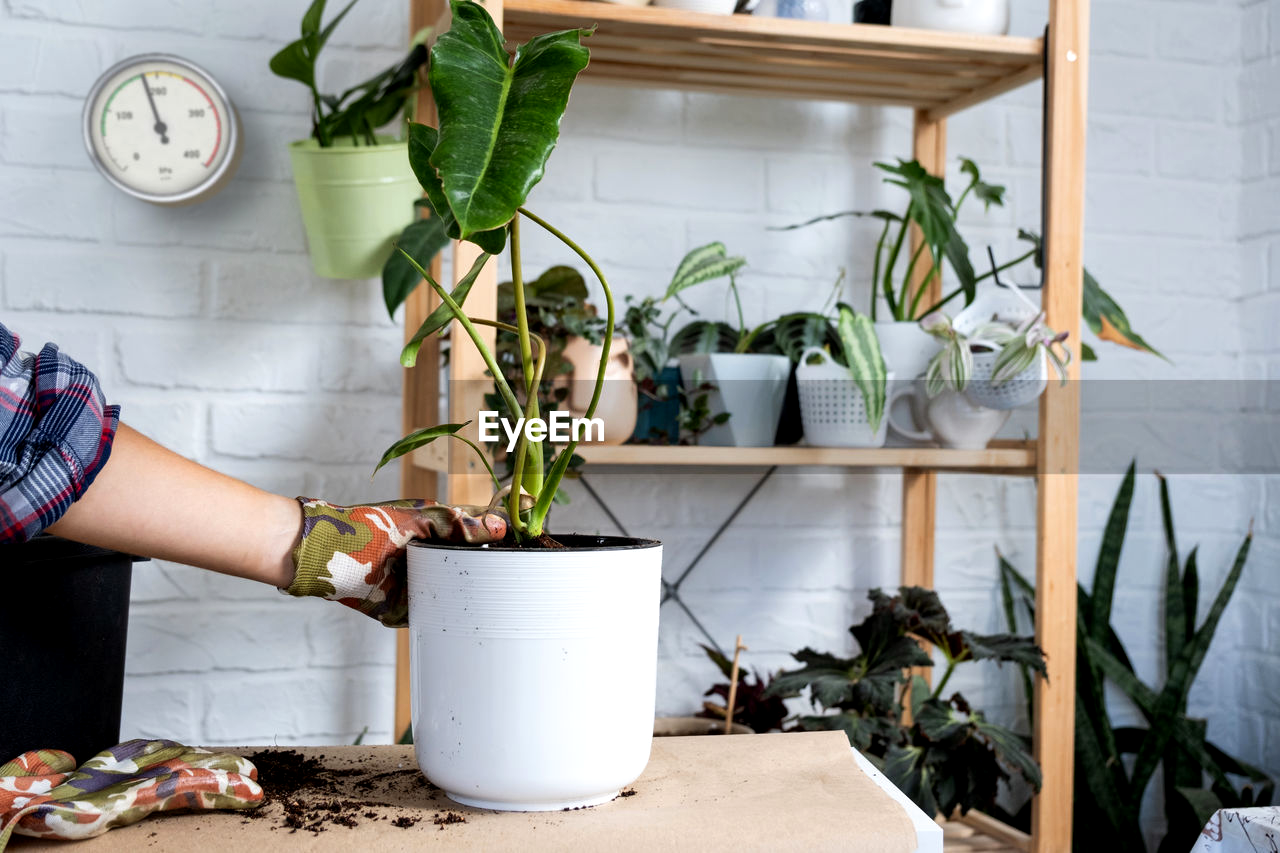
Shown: 180 kPa
